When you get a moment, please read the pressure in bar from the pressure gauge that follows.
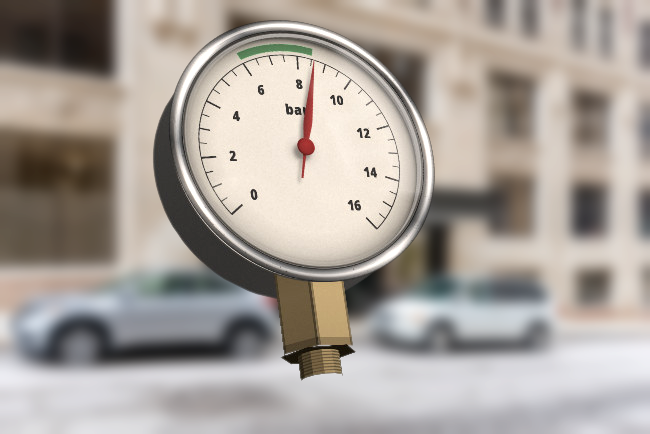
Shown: 8.5 bar
